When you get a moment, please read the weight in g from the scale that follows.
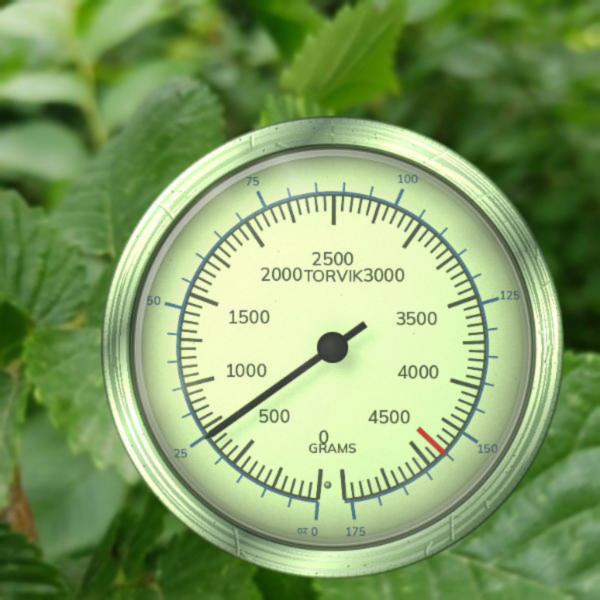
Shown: 700 g
